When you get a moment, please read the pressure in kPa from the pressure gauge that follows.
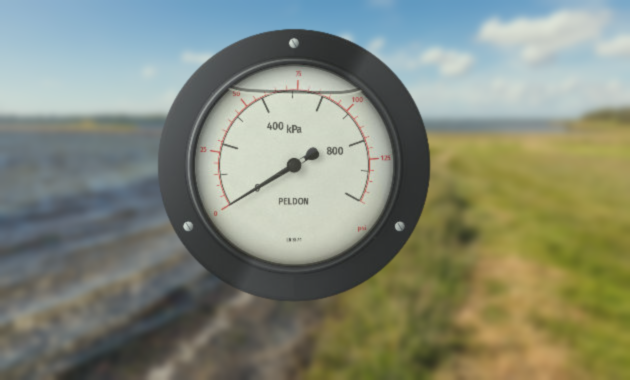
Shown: 0 kPa
